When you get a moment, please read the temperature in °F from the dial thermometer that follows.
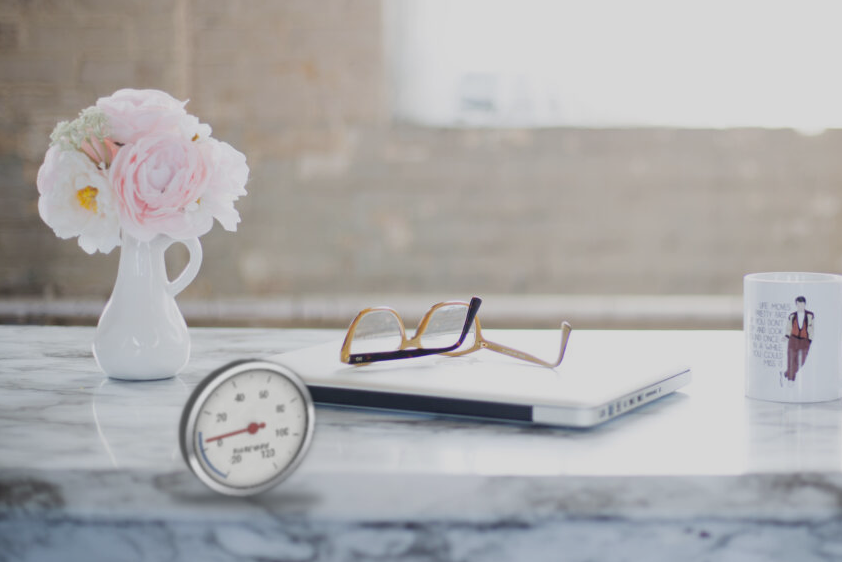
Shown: 5 °F
